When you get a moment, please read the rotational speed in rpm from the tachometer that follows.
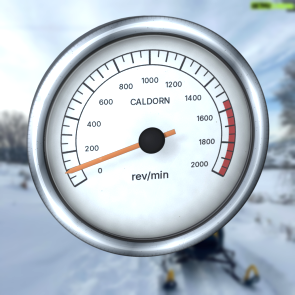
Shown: 100 rpm
